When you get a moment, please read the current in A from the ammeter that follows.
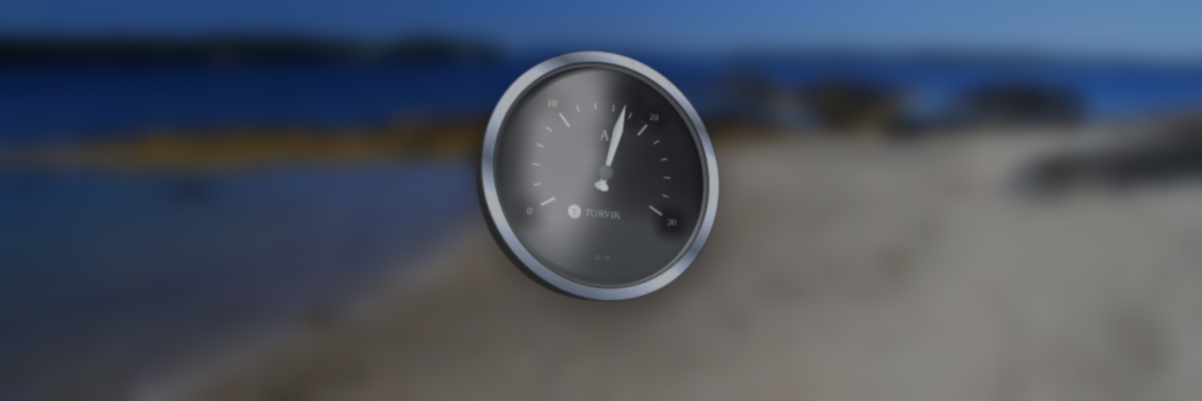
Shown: 17 A
